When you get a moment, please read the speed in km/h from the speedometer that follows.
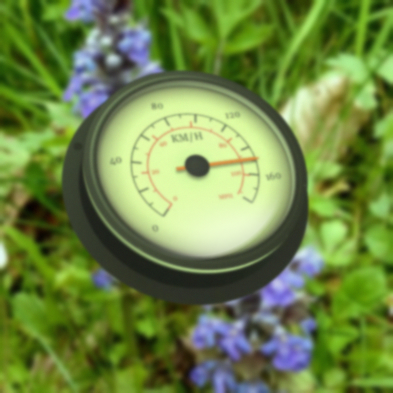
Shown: 150 km/h
